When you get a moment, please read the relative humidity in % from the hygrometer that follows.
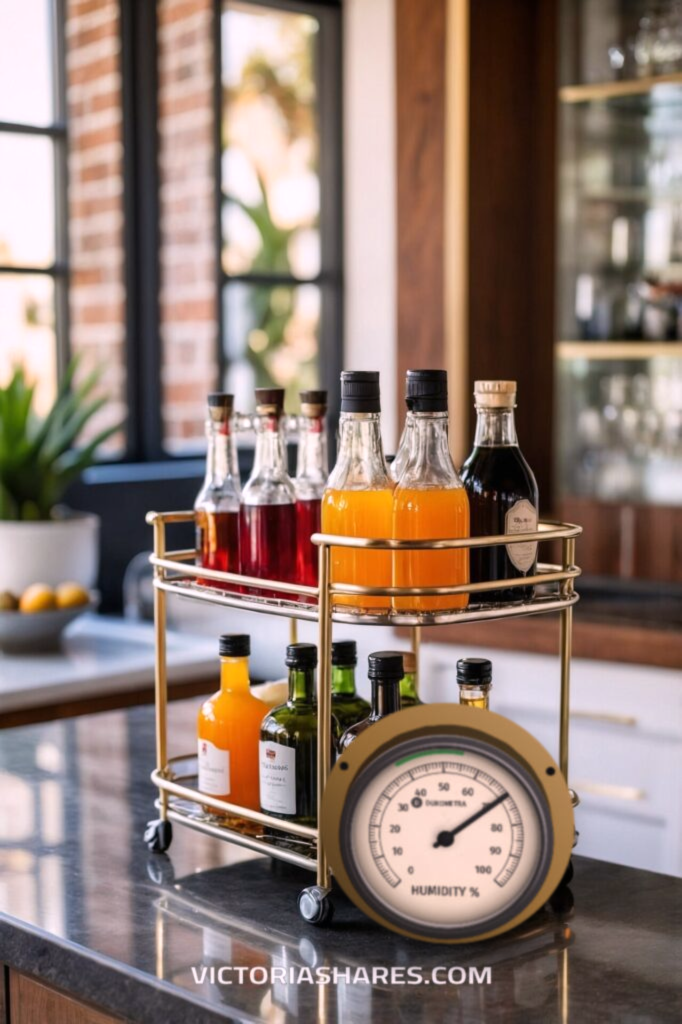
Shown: 70 %
